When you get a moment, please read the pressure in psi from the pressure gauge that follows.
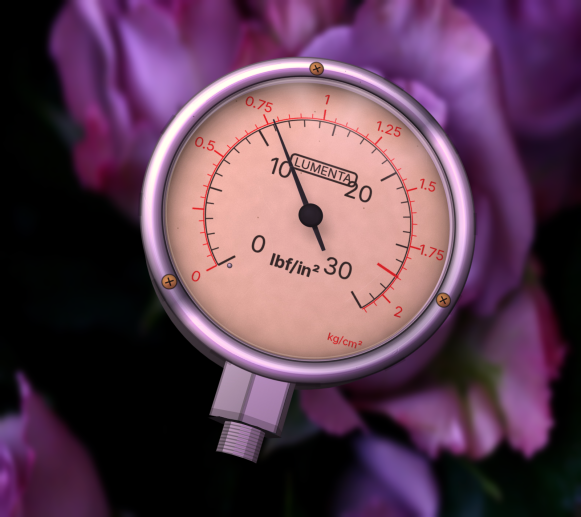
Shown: 11 psi
